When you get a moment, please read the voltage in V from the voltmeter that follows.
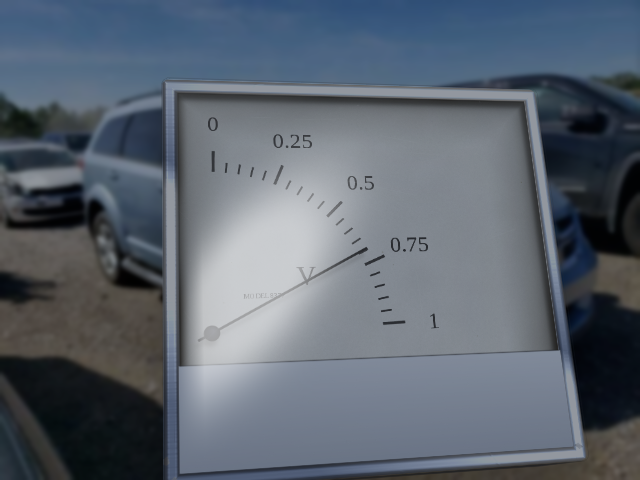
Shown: 0.7 V
